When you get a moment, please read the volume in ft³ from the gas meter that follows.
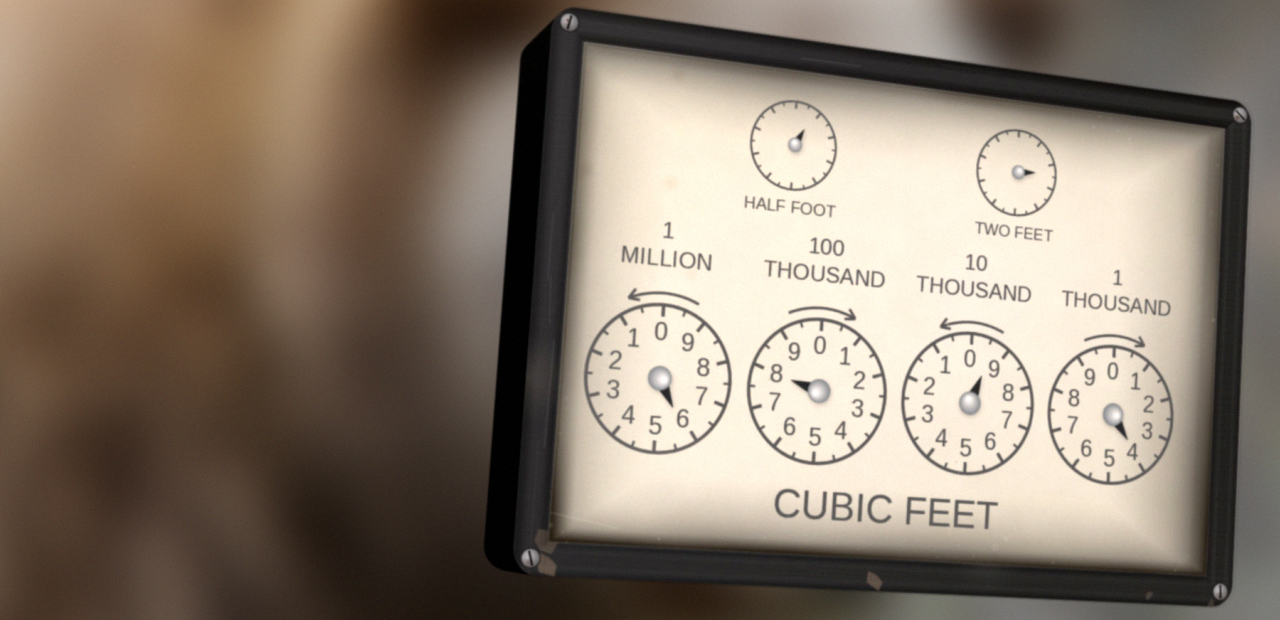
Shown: 579400 ft³
